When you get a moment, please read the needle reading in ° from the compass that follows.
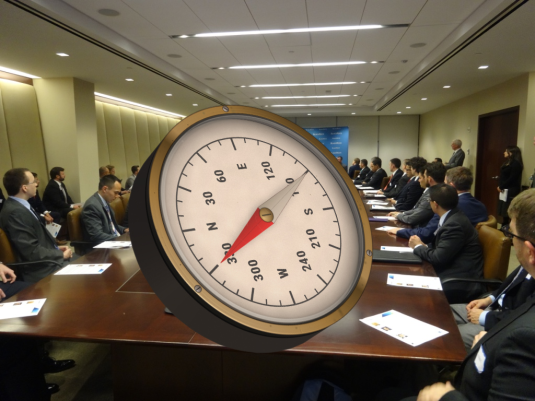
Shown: 330 °
